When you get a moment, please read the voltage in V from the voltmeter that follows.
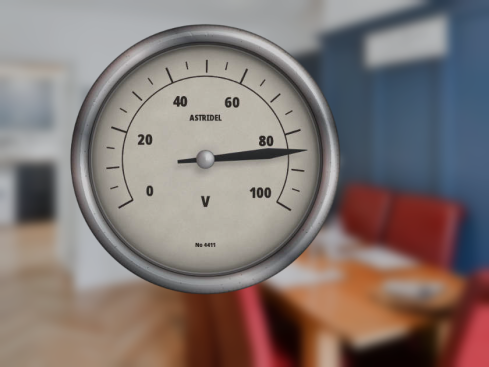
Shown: 85 V
